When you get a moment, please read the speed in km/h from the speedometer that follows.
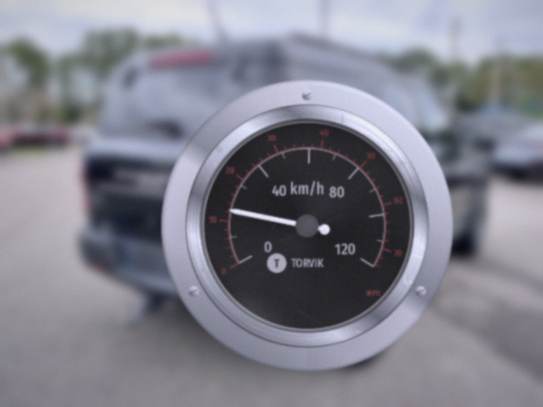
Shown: 20 km/h
